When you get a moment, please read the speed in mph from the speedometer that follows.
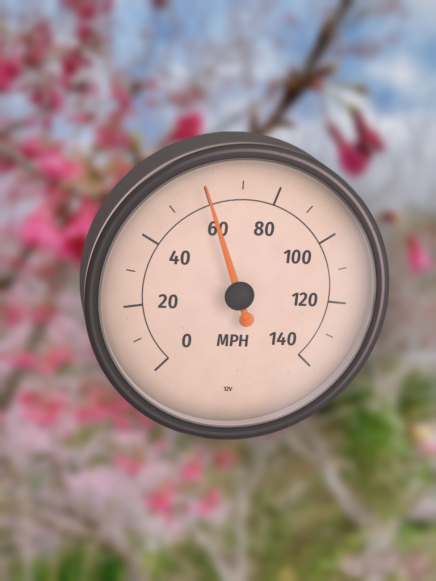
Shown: 60 mph
